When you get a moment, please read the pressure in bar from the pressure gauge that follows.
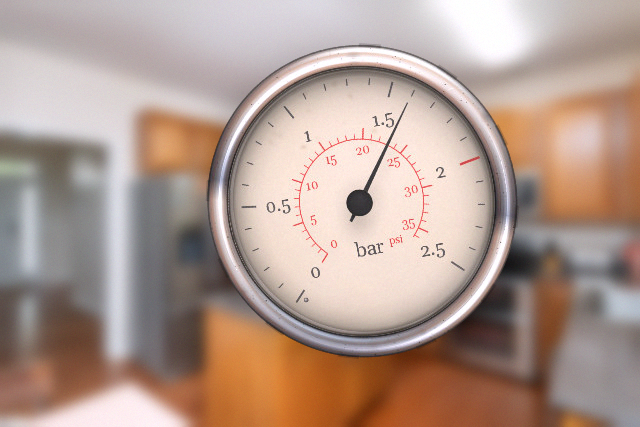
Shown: 1.6 bar
